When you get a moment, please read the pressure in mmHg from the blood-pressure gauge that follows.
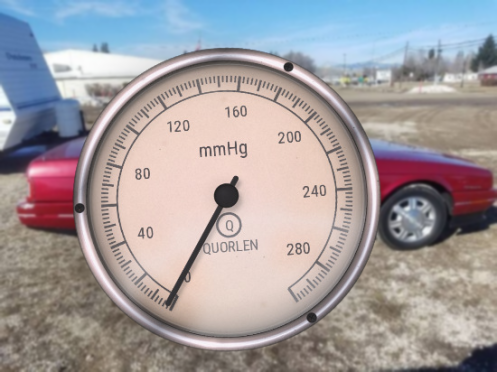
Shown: 2 mmHg
